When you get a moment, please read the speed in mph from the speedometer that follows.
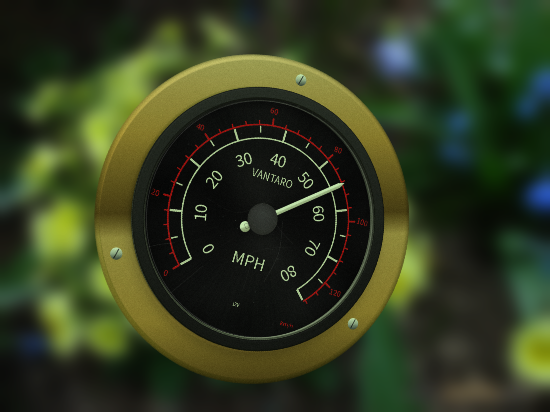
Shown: 55 mph
